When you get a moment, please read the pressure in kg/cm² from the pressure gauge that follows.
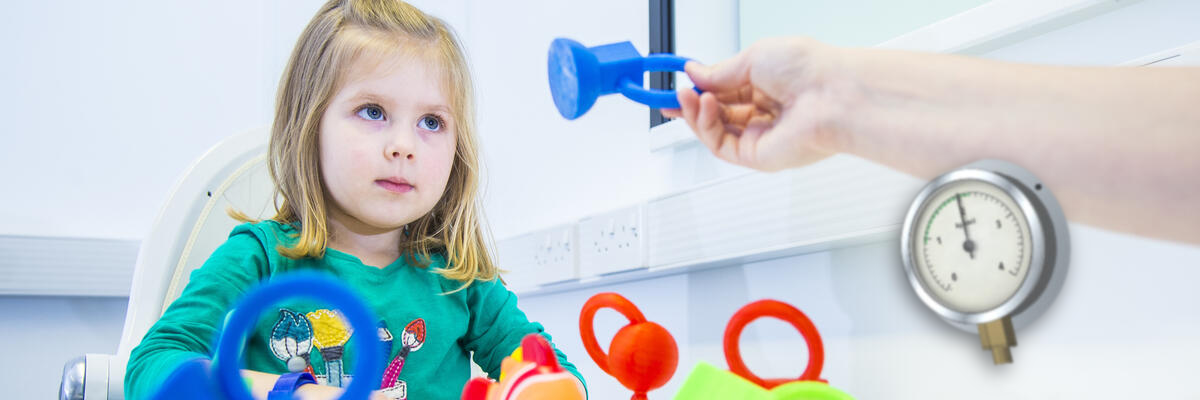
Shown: 2 kg/cm²
